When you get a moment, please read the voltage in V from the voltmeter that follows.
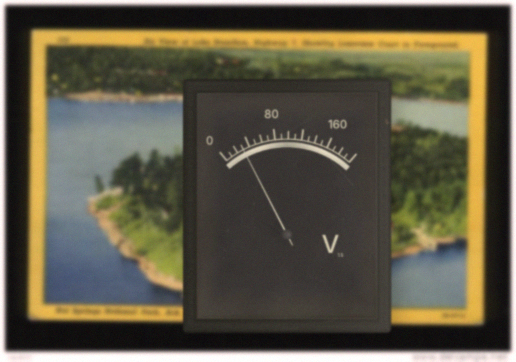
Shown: 30 V
